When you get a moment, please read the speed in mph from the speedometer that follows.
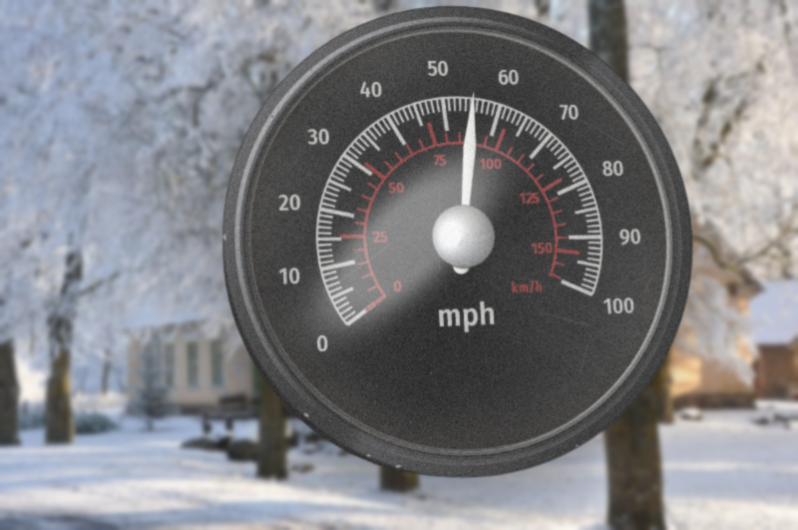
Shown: 55 mph
